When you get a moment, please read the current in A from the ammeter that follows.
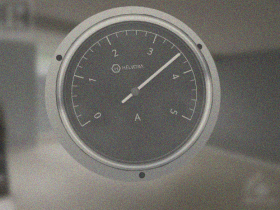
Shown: 3.6 A
